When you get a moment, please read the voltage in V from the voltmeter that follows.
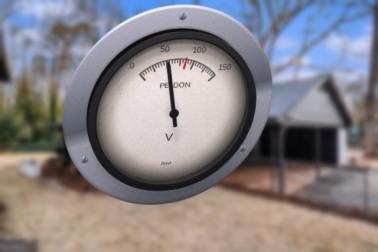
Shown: 50 V
